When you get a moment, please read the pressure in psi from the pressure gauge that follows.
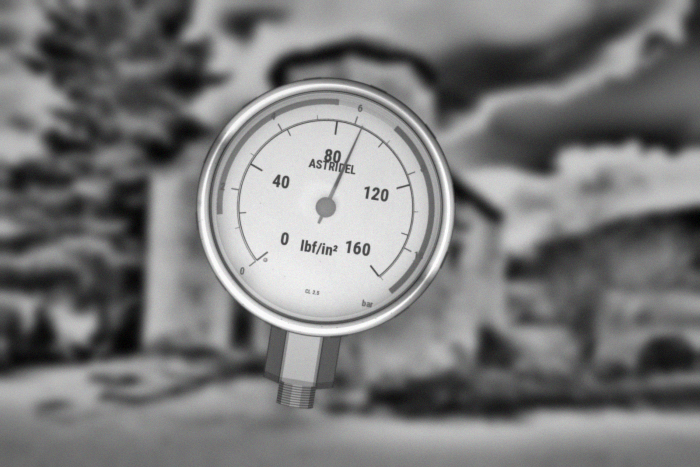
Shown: 90 psi
